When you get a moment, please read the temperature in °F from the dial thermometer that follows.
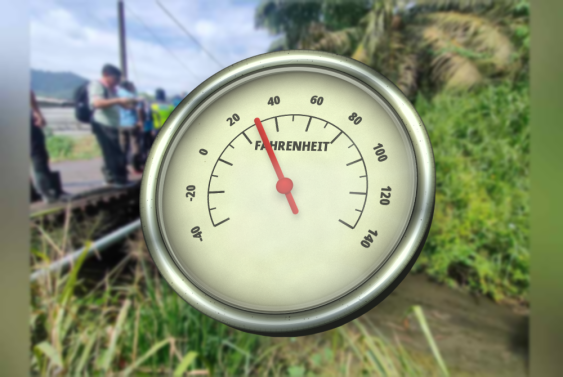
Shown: 30 °F
